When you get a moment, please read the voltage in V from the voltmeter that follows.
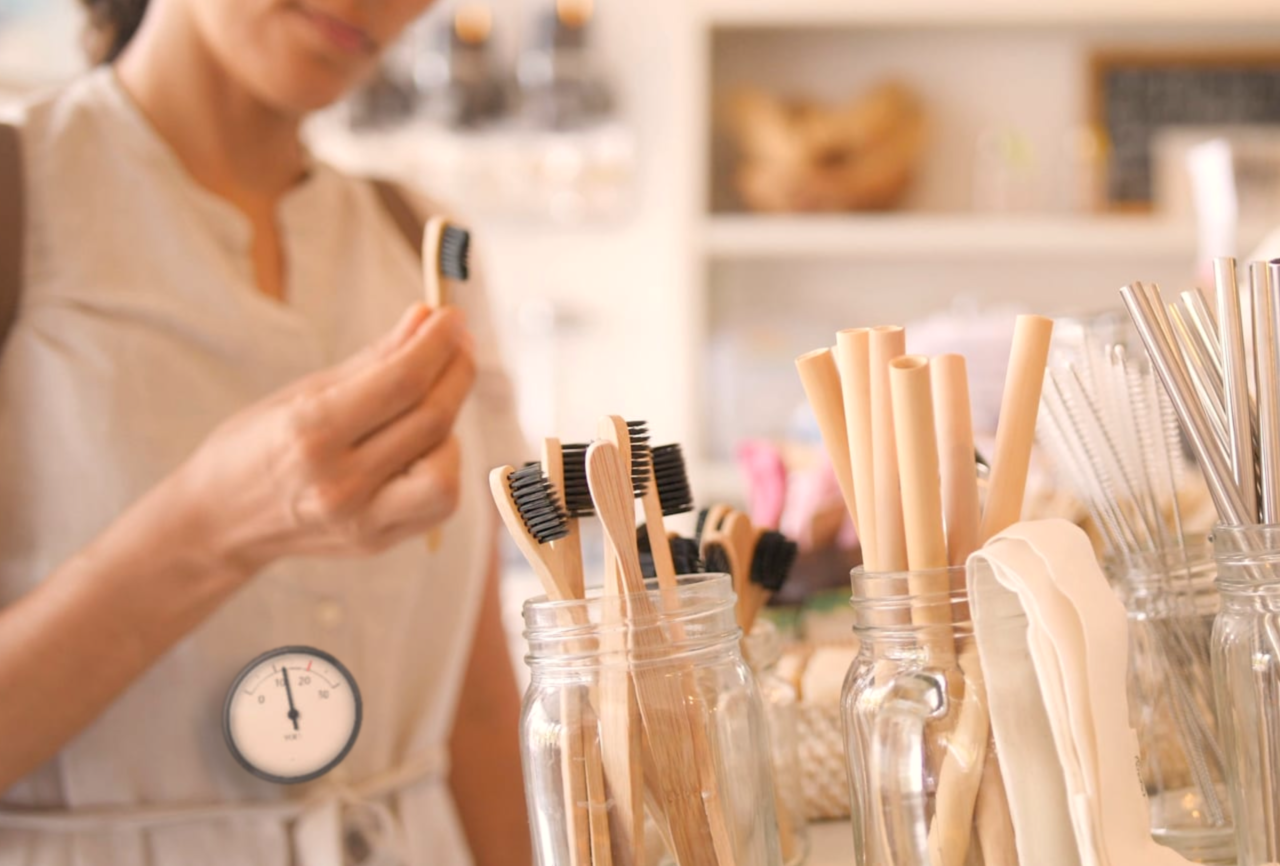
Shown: 12.5 V
